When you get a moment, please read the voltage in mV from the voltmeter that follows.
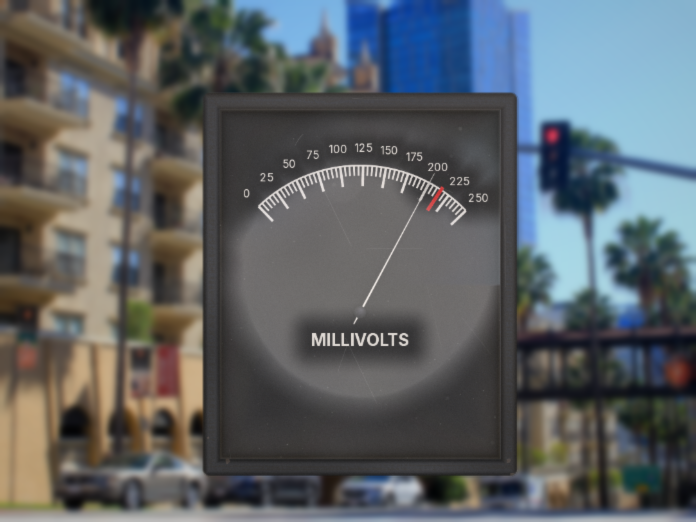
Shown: 200 mV
